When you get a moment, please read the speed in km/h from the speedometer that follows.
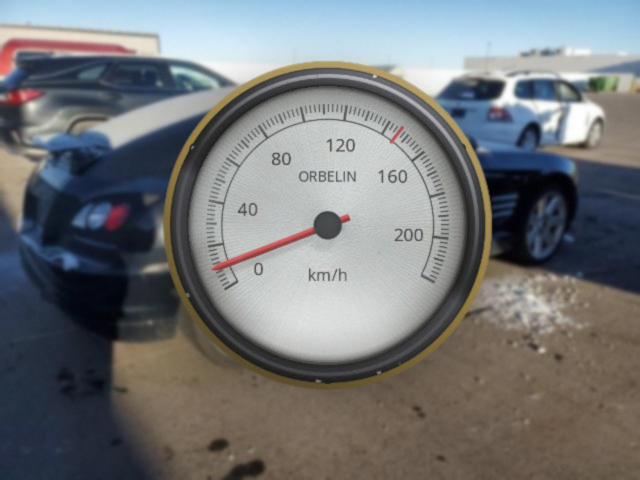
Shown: 10 km/h
